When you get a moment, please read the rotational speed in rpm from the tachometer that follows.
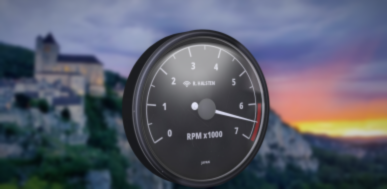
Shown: 6500 rpm
